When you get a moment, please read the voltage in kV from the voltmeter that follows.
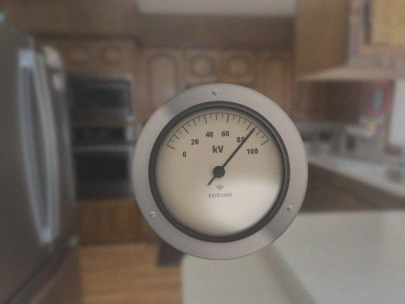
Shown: 85 kV
